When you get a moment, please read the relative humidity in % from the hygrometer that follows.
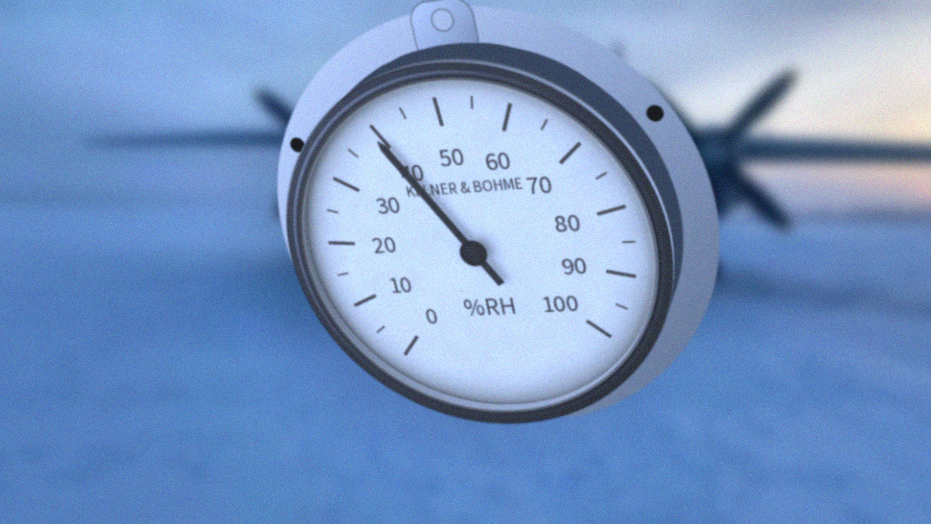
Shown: 40 %
